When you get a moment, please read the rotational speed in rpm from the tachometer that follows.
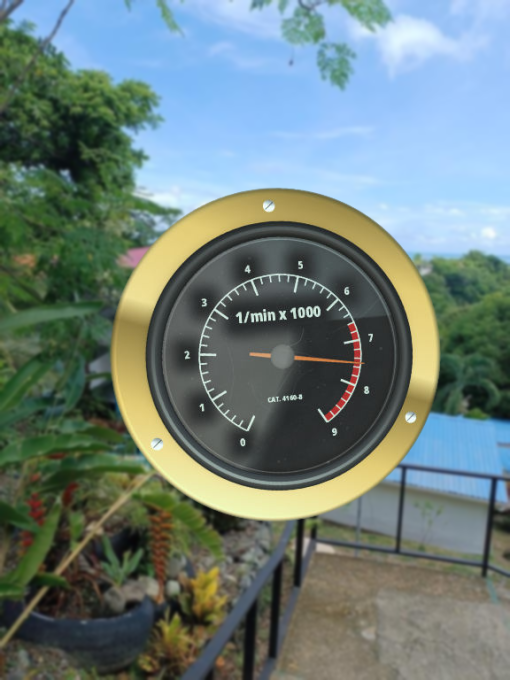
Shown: 7500 rpm
